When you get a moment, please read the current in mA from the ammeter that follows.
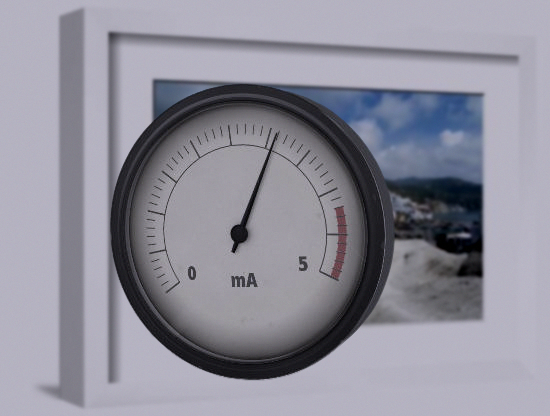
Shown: 3.1 mA
